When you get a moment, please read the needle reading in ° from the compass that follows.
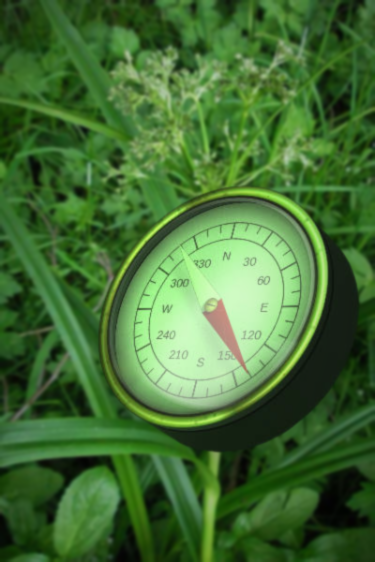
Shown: 140 °
